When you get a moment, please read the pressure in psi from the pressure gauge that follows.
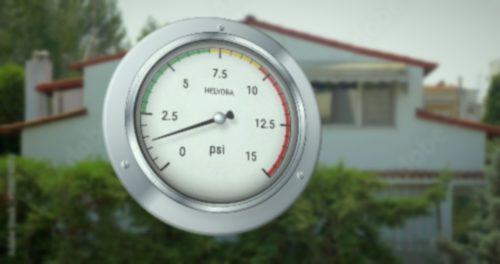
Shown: 1.25 psi
